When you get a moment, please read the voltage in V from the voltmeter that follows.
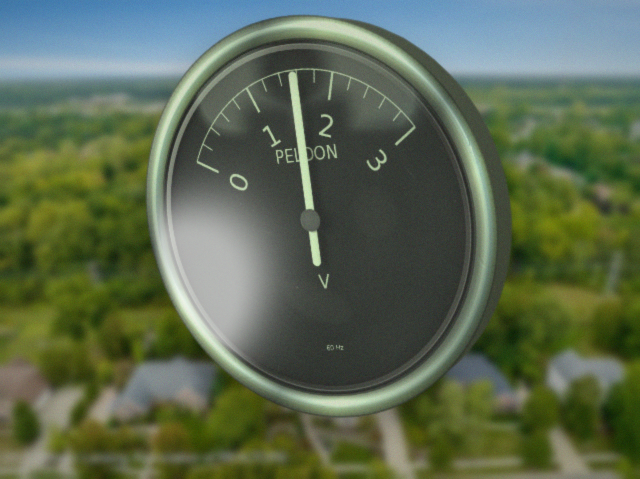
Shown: 1.6 V
